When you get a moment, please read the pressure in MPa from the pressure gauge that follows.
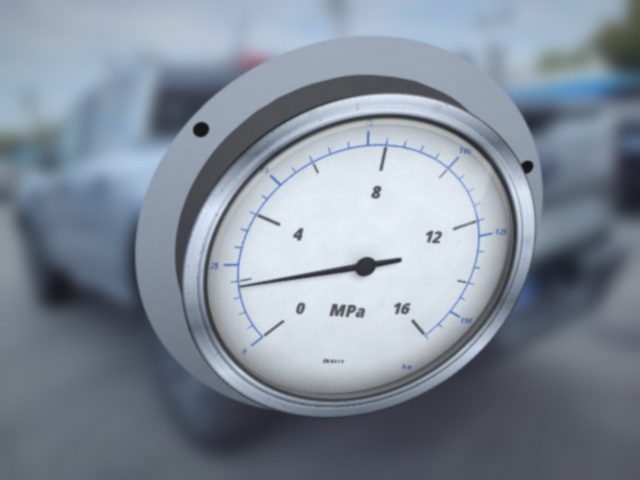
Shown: 2 MPa
